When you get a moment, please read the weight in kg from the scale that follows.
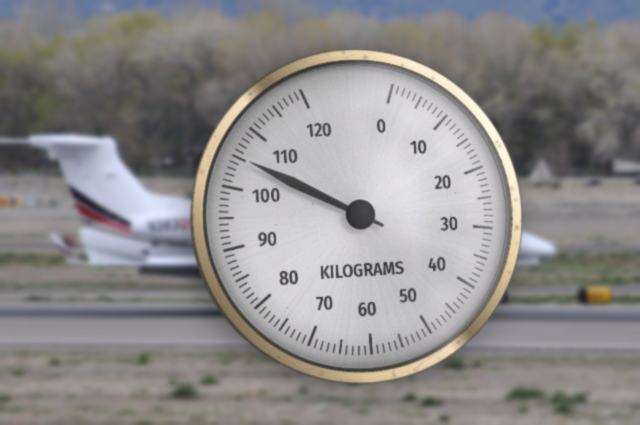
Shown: 105 kg
